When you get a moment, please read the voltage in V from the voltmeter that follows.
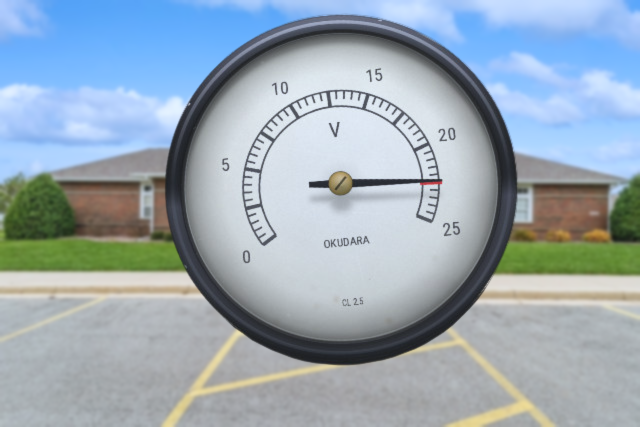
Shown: 22.5 V
